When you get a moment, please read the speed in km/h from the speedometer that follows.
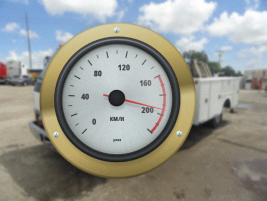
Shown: 195 km/h
